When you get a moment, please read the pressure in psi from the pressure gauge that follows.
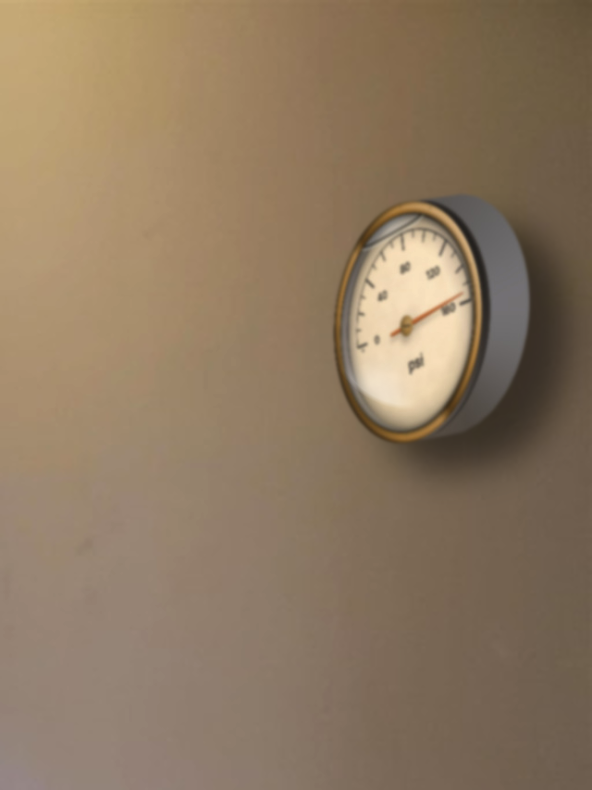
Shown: 155 psi
